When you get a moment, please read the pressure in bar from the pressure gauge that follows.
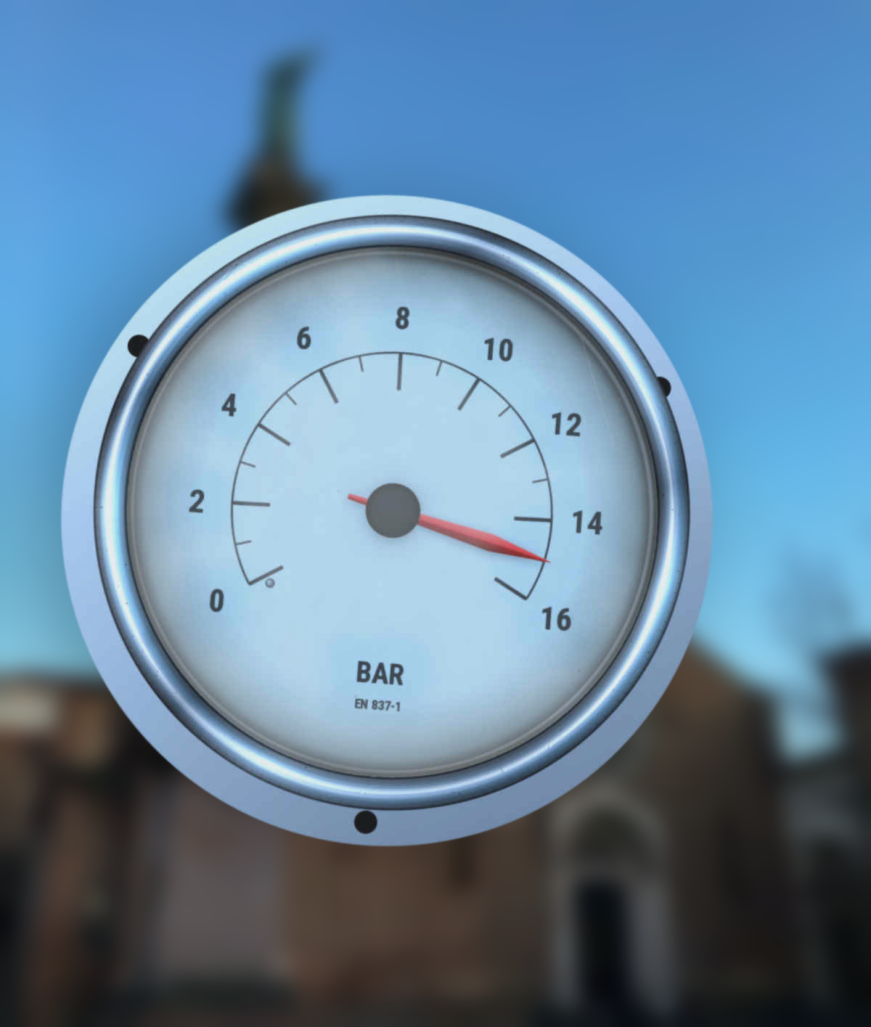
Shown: 15 bar
